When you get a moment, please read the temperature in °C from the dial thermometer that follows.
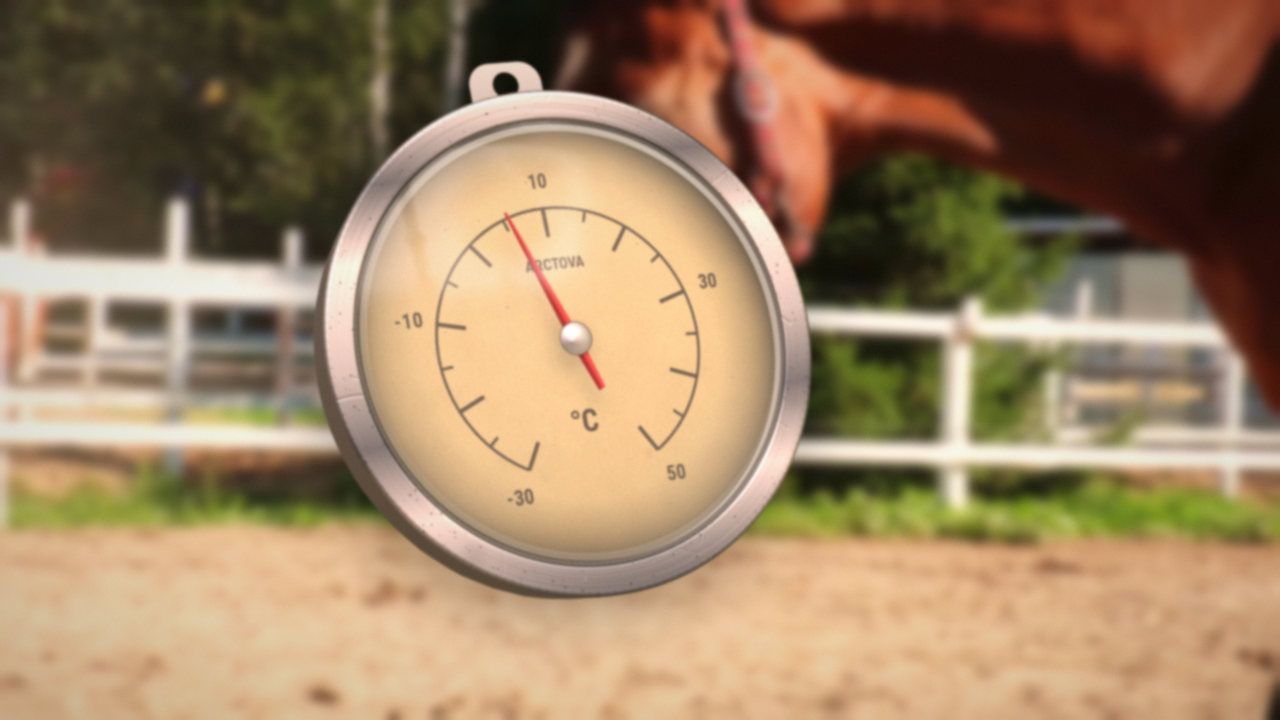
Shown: 5 °C
